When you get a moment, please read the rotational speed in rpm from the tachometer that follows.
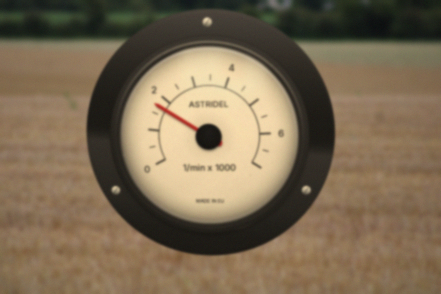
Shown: 1750 rpm
